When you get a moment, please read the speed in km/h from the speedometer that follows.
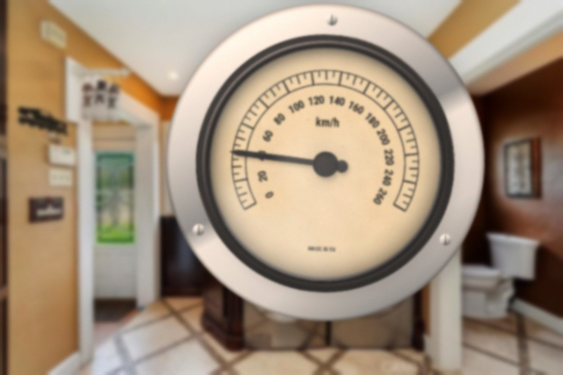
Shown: 40 km/h
